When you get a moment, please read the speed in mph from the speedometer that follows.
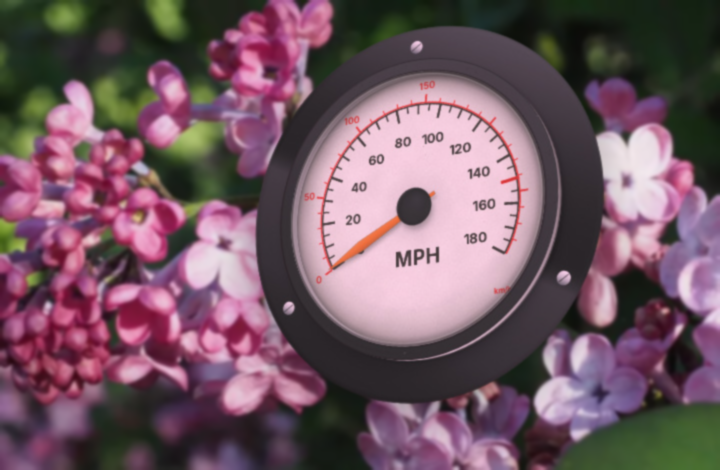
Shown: 0 mph
